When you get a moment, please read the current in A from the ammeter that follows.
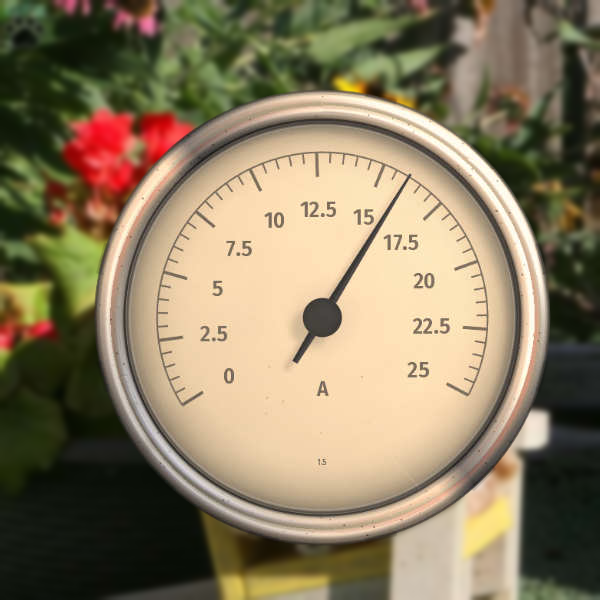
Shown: 16 A
